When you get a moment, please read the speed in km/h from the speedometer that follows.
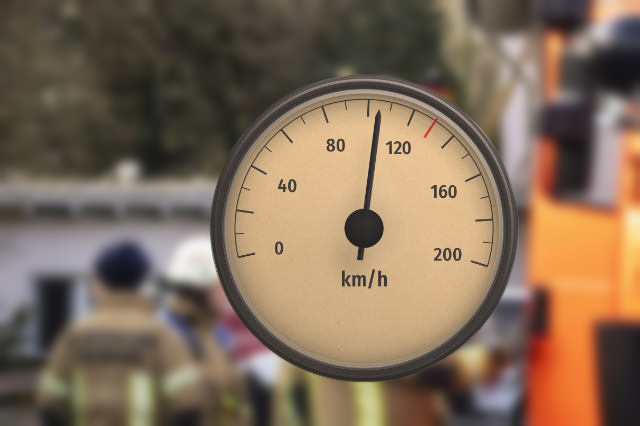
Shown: 105 km/h
